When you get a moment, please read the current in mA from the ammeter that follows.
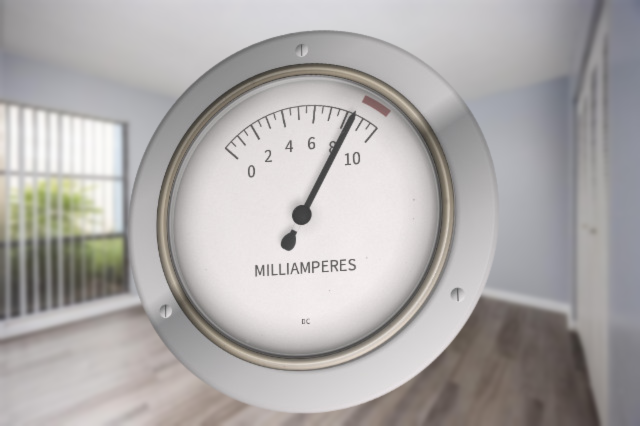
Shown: 8.5 mA
